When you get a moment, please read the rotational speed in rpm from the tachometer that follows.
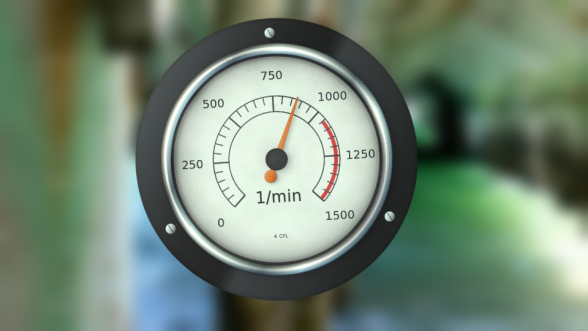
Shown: 875 rpm
